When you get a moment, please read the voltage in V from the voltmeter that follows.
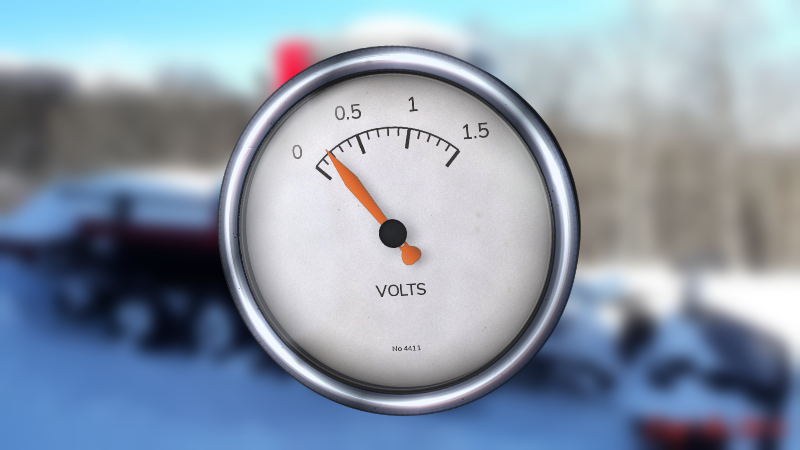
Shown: 0.2 V
